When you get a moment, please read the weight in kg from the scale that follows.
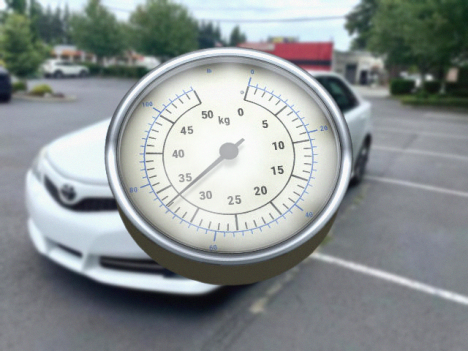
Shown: 33 kg
